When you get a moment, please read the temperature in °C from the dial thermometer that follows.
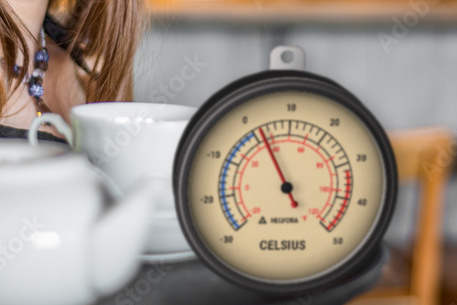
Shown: 2 °C
